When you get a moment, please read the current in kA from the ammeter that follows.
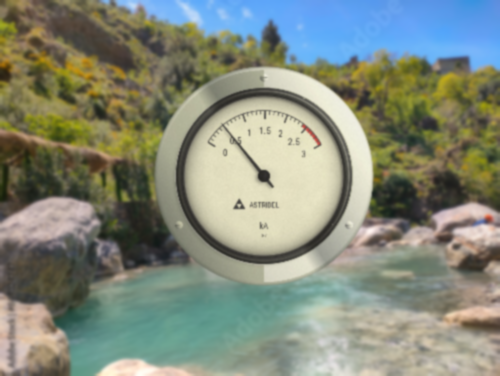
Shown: 0.5 kA
